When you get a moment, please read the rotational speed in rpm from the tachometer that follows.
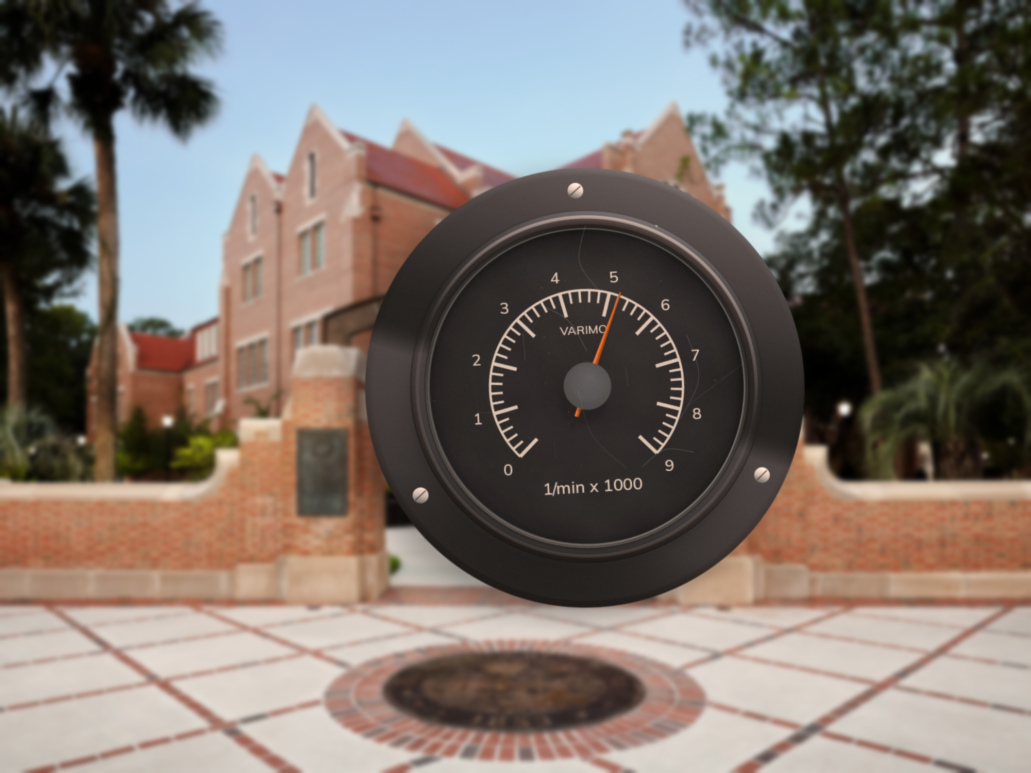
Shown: 5200 rpm
